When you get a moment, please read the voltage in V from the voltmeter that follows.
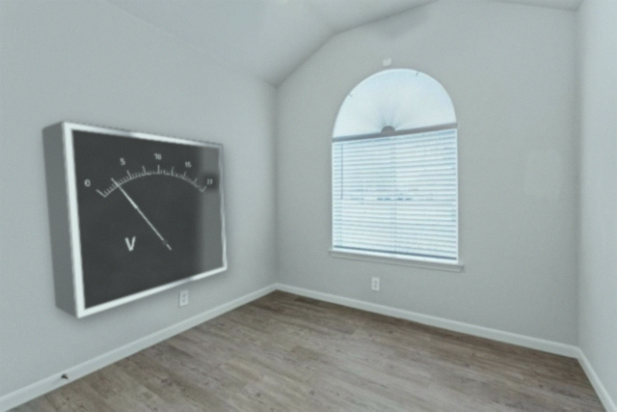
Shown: 2.5 V
